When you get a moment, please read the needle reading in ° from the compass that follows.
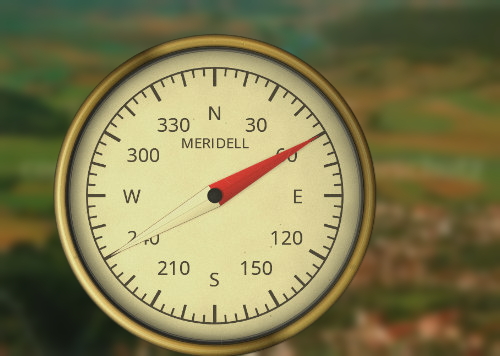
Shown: 60 °
